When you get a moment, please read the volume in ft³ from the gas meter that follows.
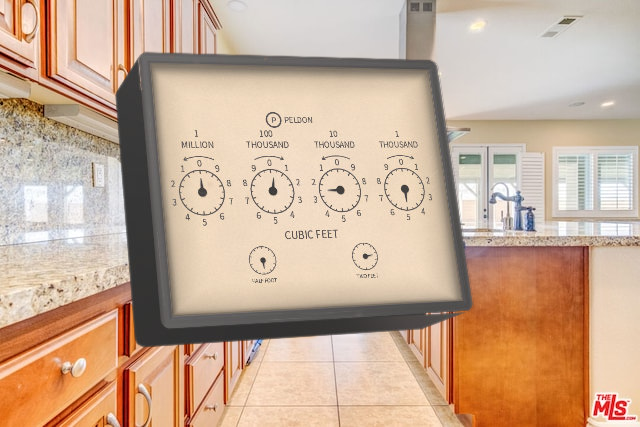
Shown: 2500 ft³
